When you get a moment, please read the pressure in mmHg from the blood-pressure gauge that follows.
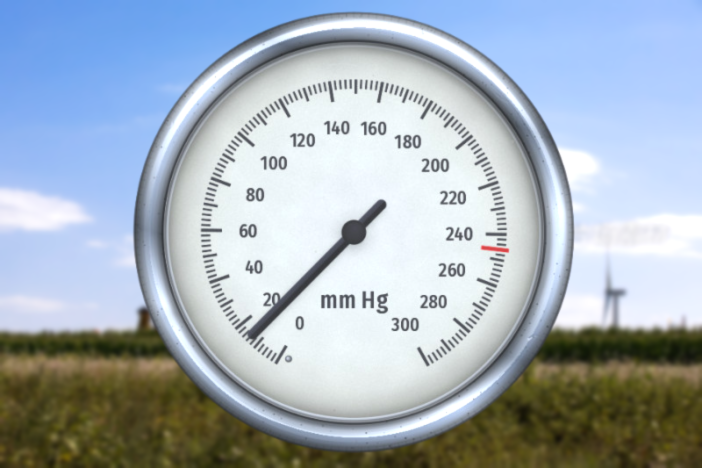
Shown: 14 mmHg
